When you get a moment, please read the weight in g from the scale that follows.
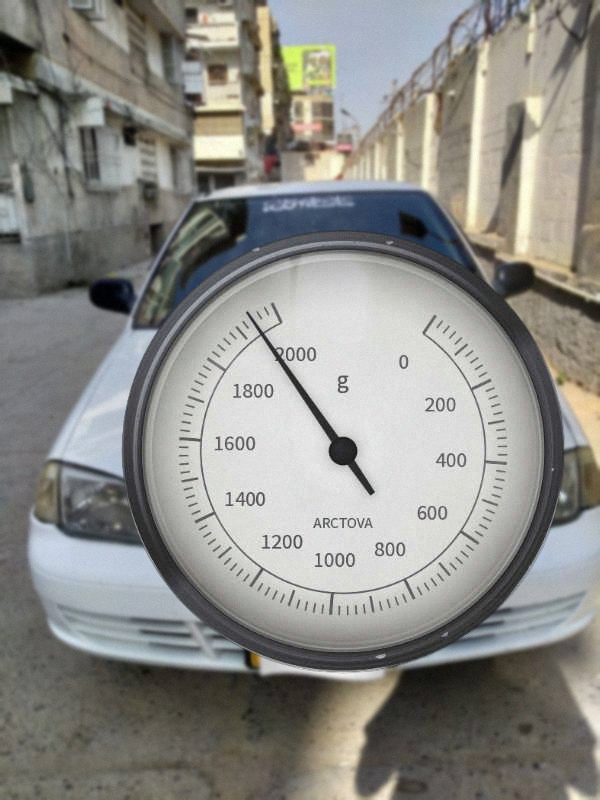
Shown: 1940 g
